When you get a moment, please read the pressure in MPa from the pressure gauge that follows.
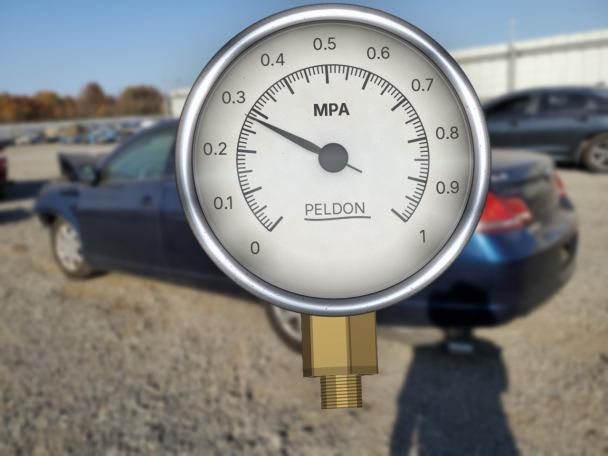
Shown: 0.28 MPa
